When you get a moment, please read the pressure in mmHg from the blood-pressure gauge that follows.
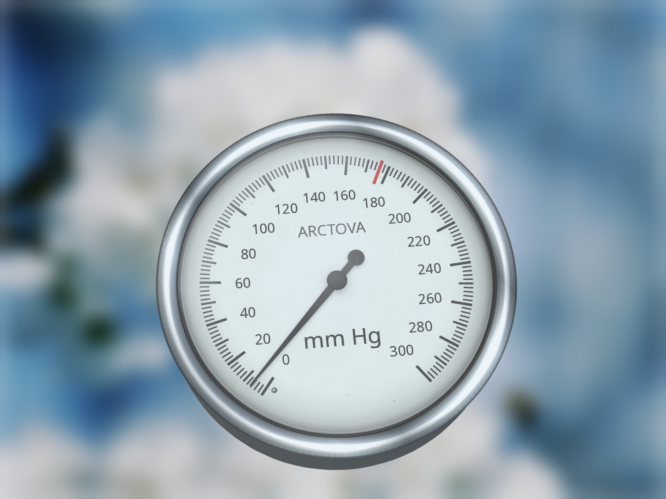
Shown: 6 mmHg
